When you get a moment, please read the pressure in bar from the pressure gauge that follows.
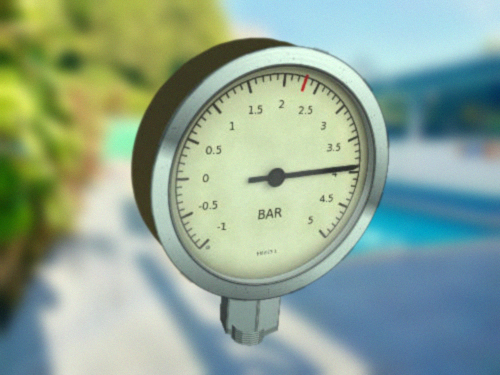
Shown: 3.9 bar
